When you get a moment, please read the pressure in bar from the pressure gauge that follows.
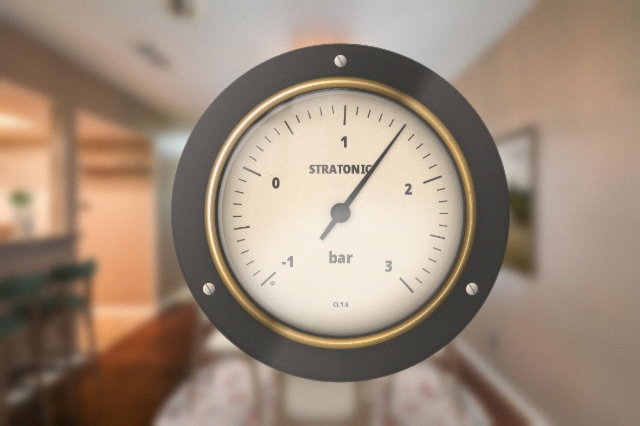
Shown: 1.5 bar
